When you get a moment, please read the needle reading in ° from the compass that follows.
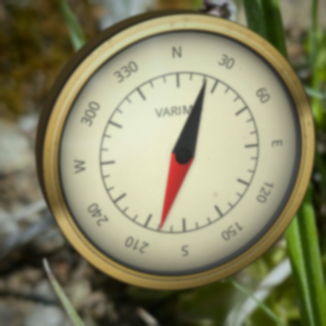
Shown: 200 °
